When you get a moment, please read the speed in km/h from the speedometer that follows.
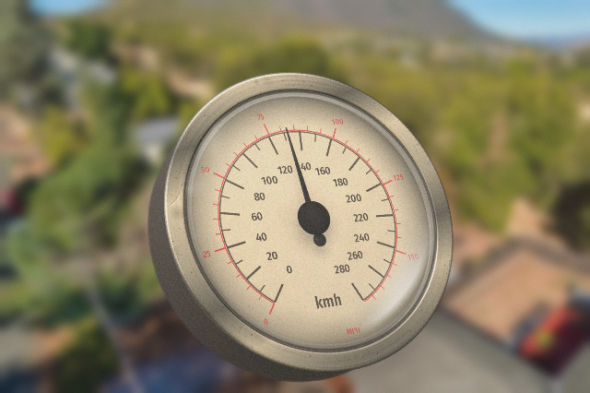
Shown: 130 km/h
